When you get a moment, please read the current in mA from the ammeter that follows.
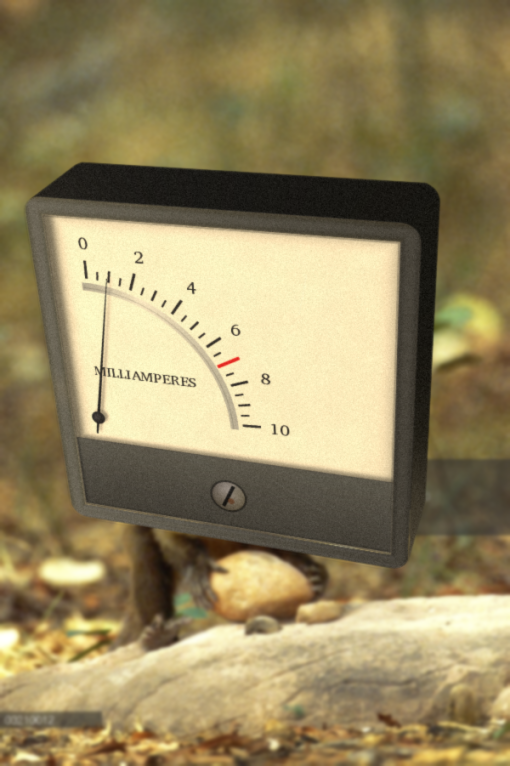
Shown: 1 mA
